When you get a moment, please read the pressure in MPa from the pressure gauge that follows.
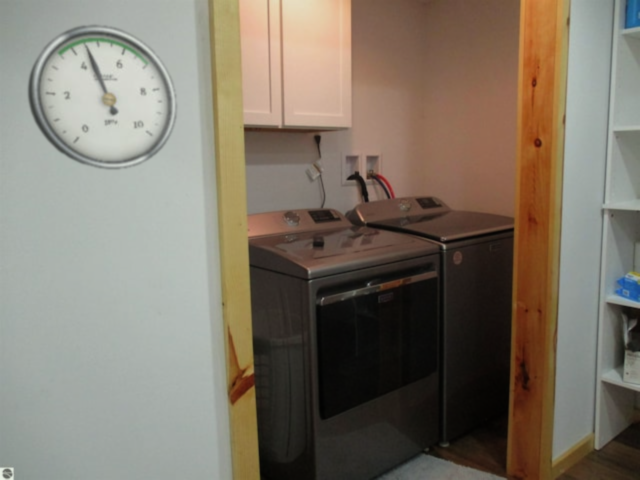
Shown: 4.5 MPa
